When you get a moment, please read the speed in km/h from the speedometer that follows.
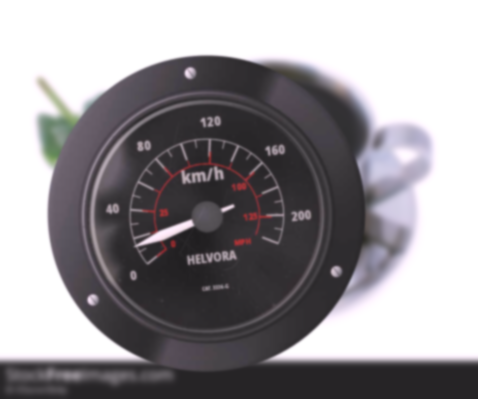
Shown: 15 km/h
